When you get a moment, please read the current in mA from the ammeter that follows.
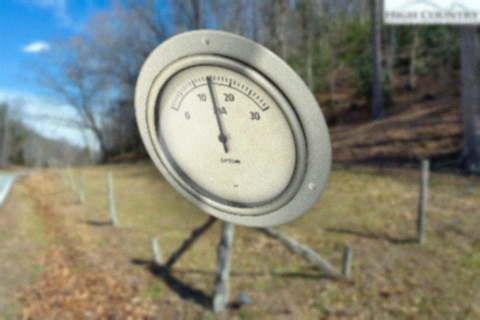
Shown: 15 mA
